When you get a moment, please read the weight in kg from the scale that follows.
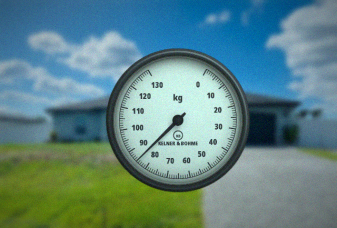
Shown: 85 kg
